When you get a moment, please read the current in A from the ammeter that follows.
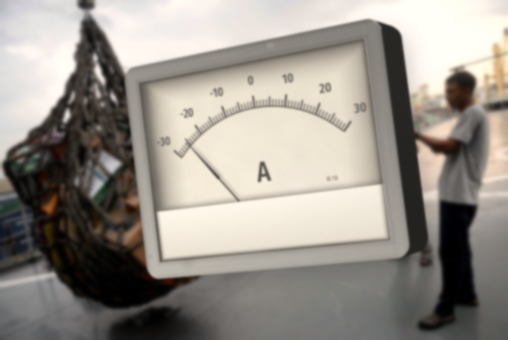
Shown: -25 A
